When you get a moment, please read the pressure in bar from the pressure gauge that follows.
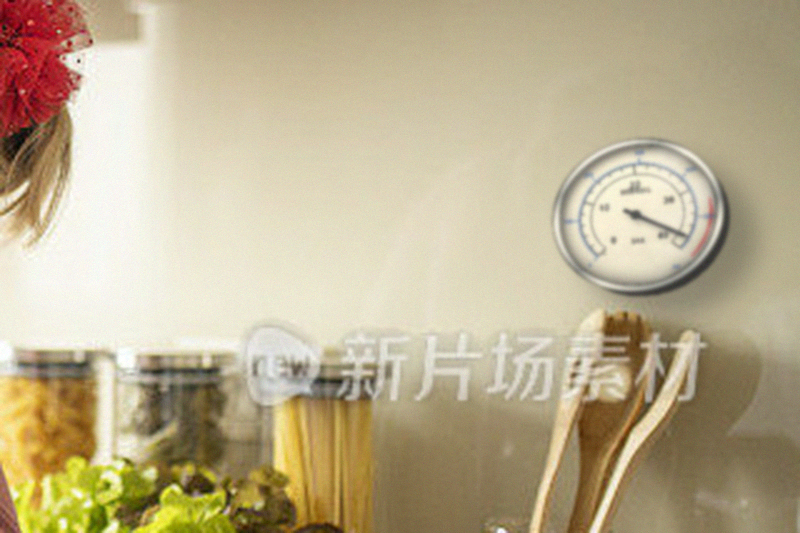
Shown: 38 bar
